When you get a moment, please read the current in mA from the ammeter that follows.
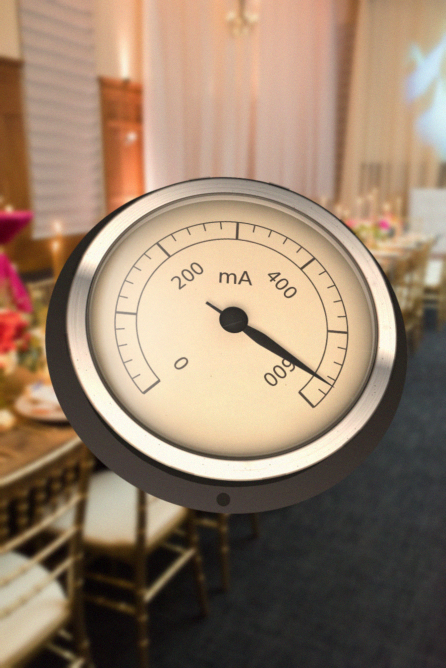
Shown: 570 mA
